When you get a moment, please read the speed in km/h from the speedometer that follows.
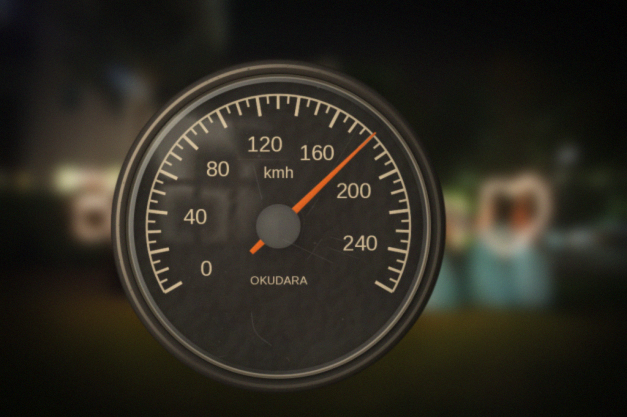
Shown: 180 km/h
